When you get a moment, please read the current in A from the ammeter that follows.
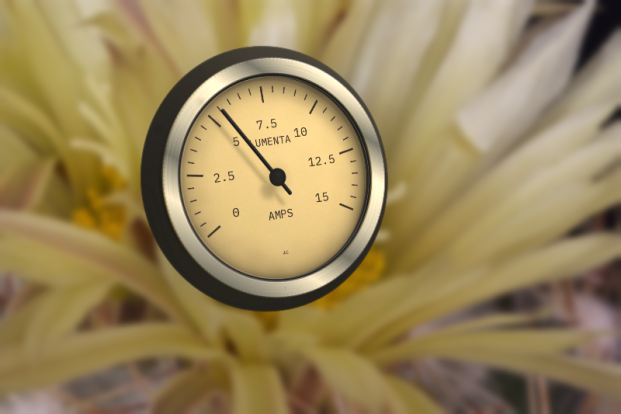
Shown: 5.5 A
